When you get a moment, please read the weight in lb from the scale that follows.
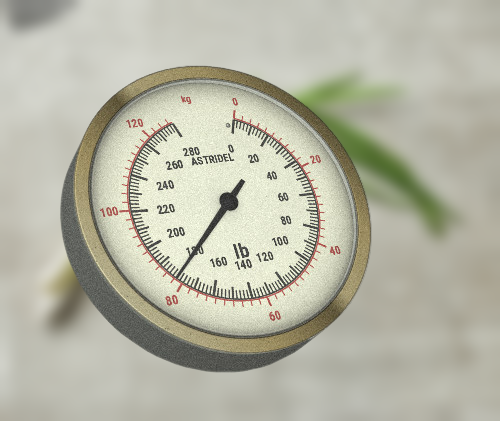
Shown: 180 lb
